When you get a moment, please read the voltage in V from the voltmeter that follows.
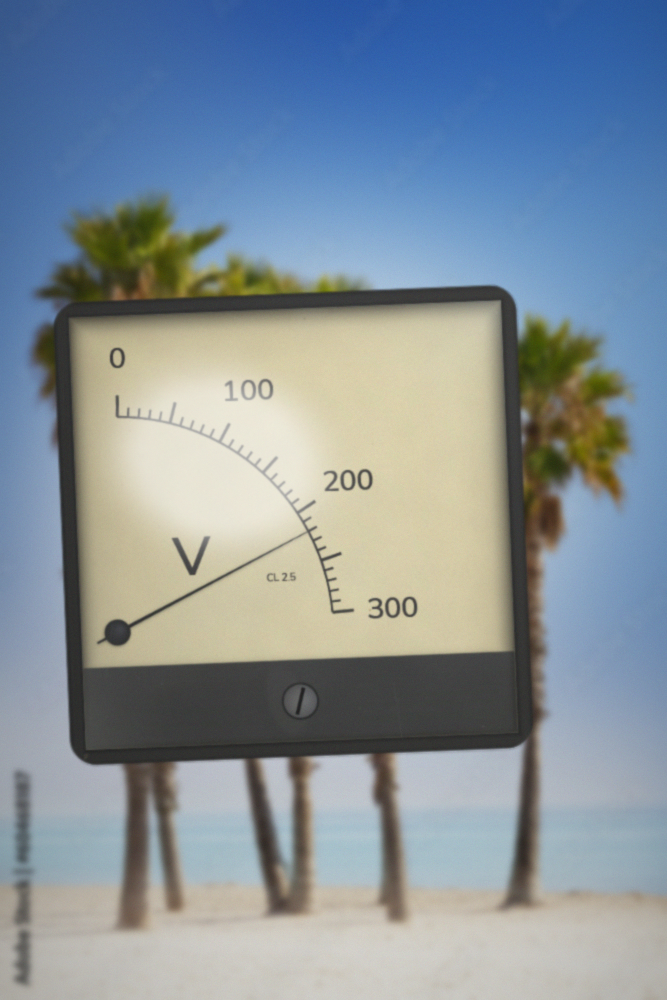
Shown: 220 V
